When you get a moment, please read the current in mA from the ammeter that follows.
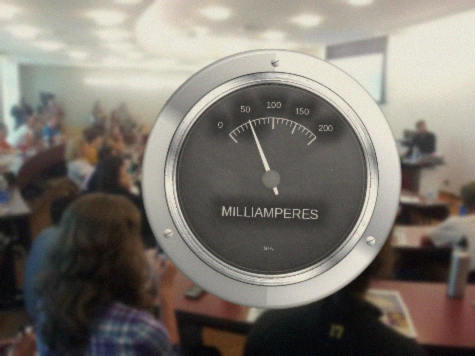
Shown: 50 mA
